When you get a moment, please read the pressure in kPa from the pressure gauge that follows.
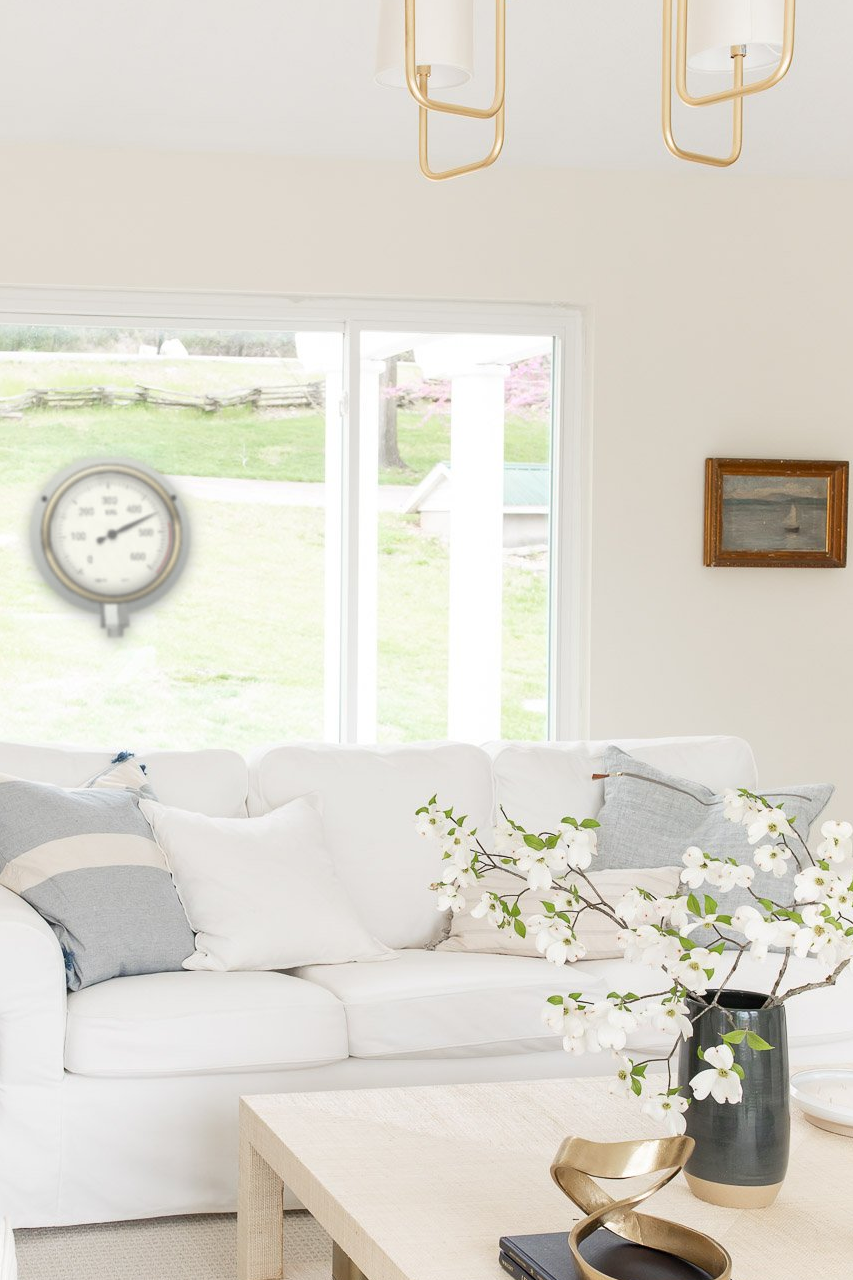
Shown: 450 kPa
